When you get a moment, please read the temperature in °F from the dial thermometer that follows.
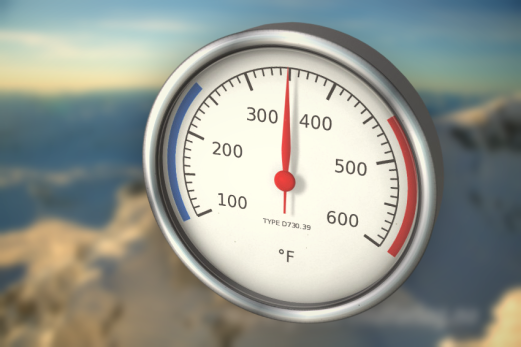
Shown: 350 °F
